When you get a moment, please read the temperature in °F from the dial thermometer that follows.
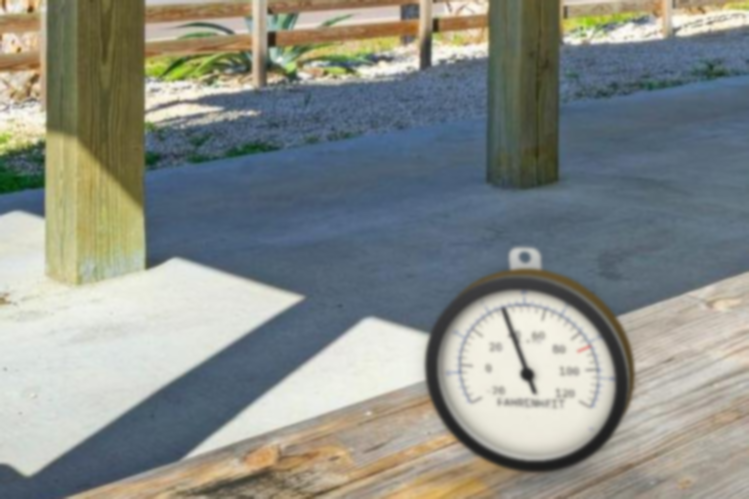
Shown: 40 °F
